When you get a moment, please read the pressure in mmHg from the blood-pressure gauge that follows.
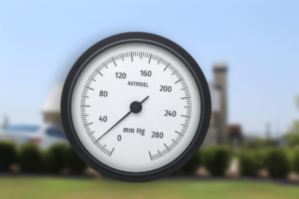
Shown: 20 mmHg
